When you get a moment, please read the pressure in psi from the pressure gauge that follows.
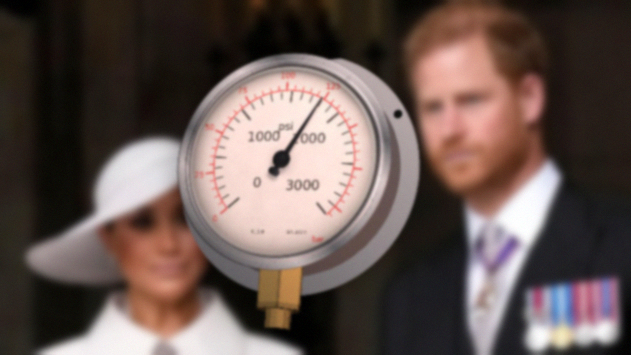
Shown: 1800 psi
